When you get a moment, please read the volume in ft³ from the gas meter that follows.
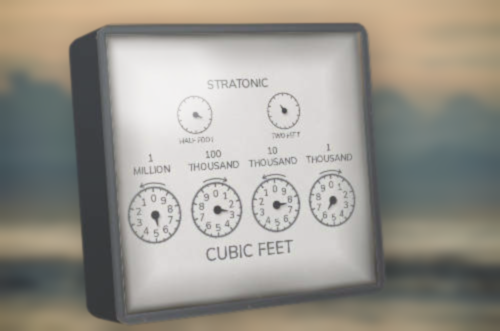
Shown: 527600 ft³
